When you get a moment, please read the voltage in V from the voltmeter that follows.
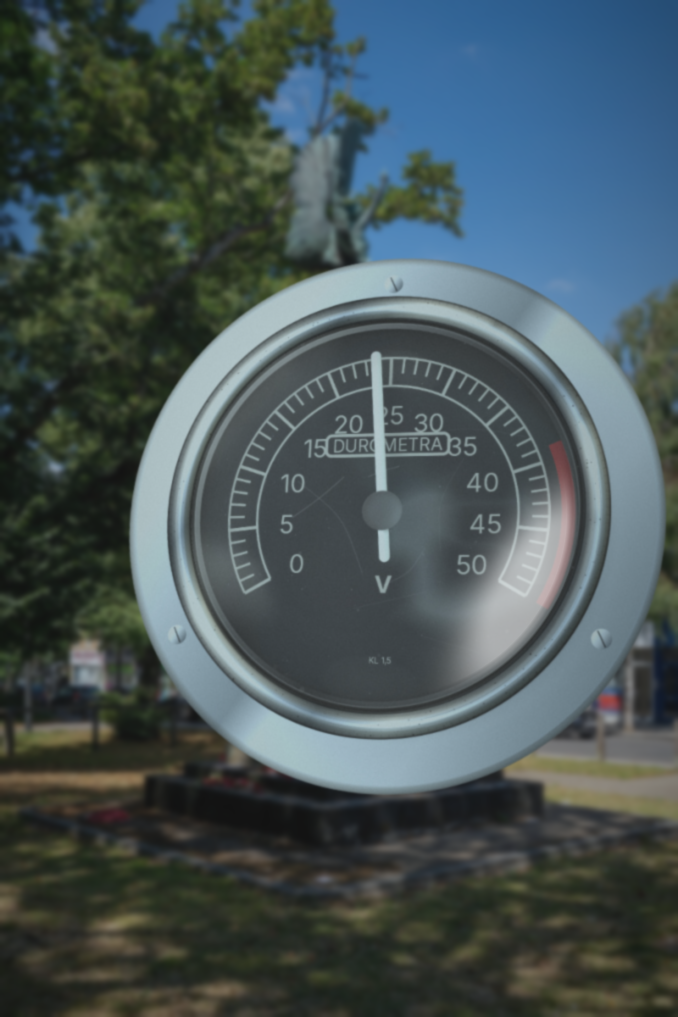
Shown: 24 V
